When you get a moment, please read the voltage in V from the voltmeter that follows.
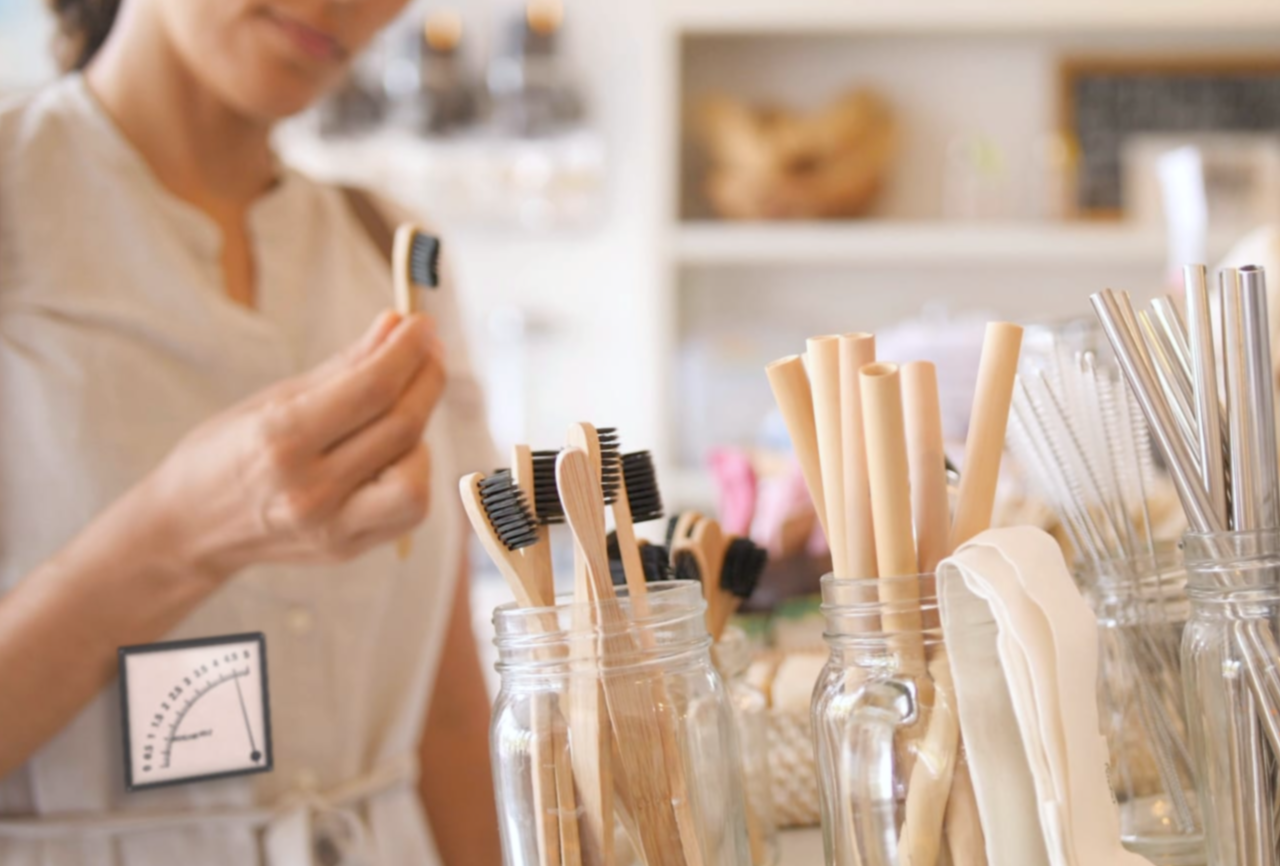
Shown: 4.5 V
